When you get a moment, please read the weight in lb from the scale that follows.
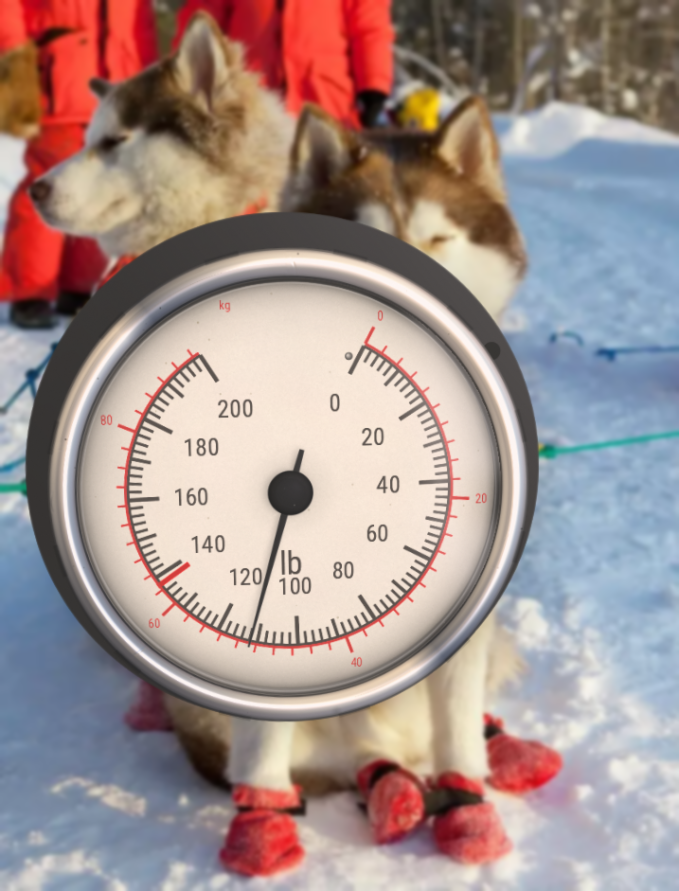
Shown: 112 lb
